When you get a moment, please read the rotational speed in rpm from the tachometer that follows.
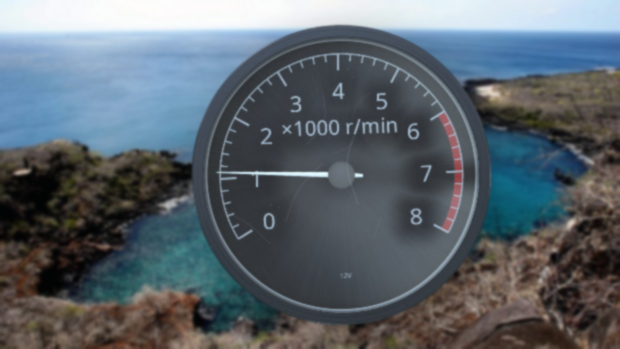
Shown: 1100 rpm
